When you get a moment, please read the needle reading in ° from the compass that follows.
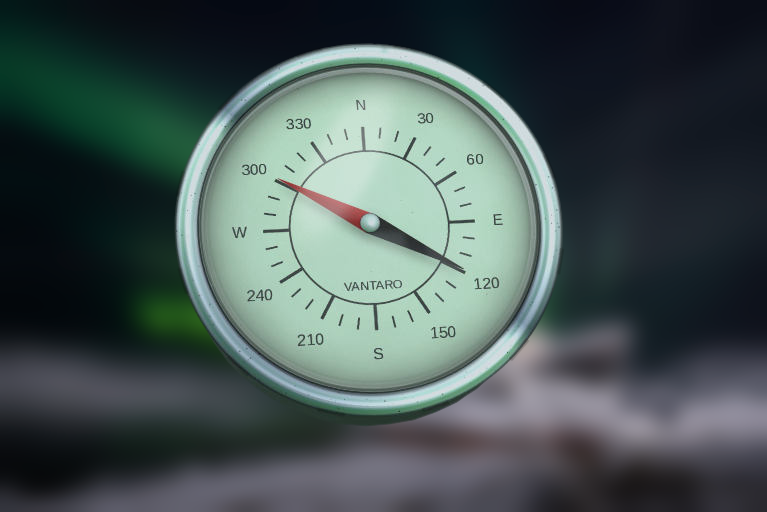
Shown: 300 °
